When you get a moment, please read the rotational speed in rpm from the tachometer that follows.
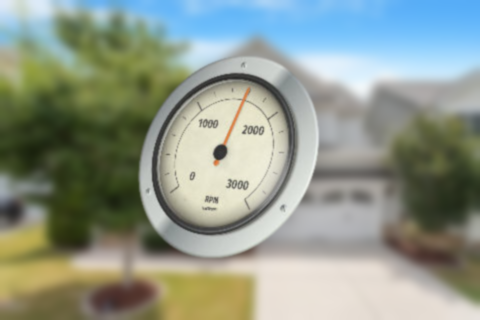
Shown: 1600 rpm
